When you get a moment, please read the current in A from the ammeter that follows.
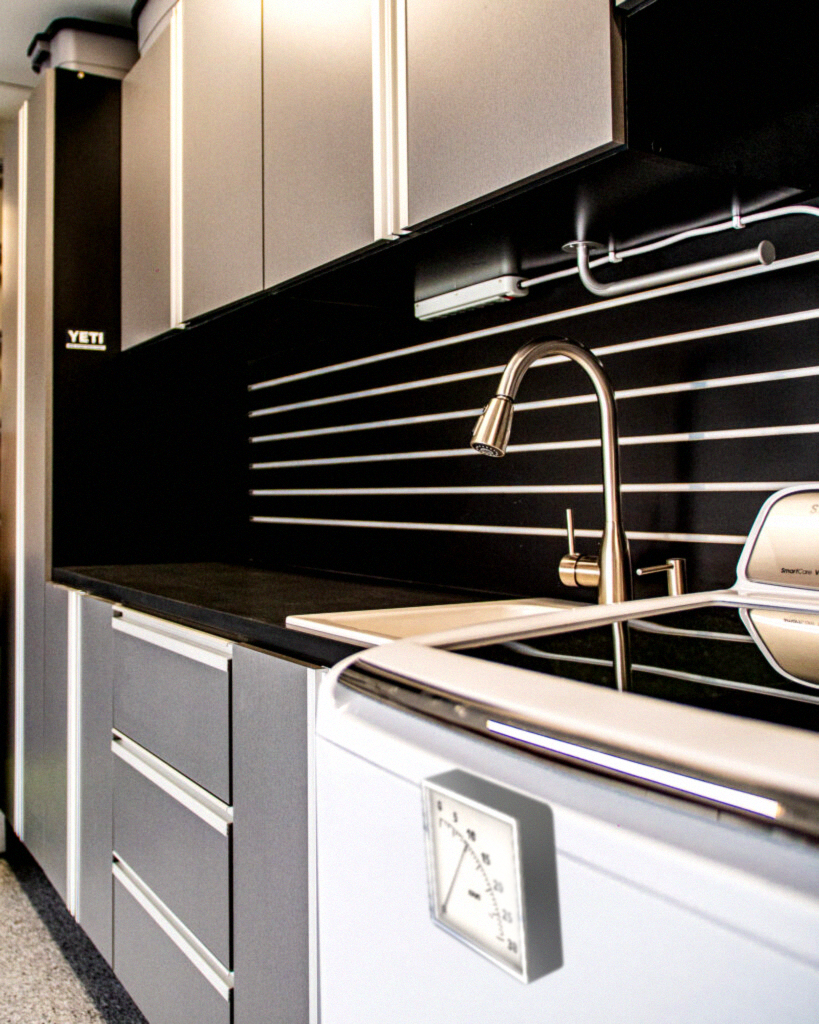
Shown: 10 A
